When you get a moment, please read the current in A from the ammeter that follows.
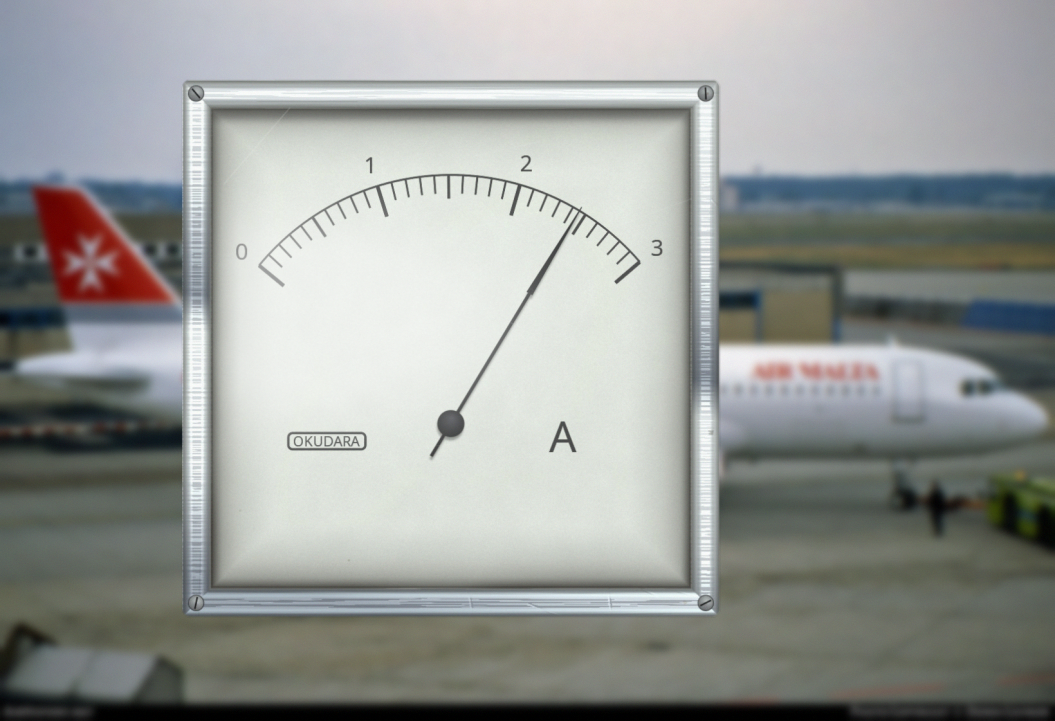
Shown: 2.45 A
